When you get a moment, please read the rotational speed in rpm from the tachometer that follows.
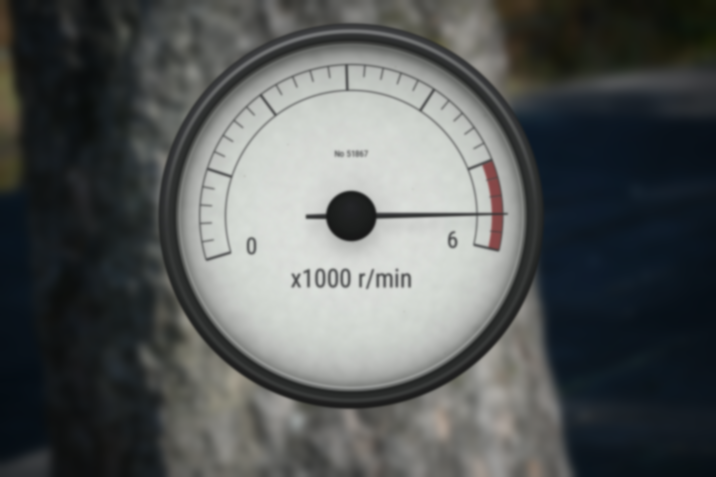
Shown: 5600 rpm
